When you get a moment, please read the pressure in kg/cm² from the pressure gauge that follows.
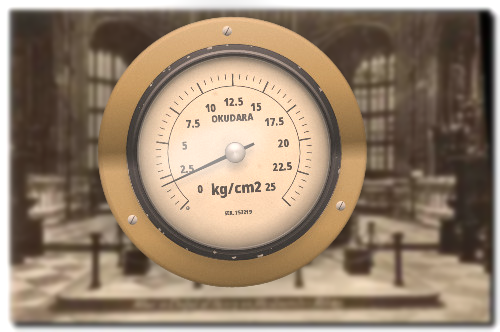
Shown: 2 kg/cm²
